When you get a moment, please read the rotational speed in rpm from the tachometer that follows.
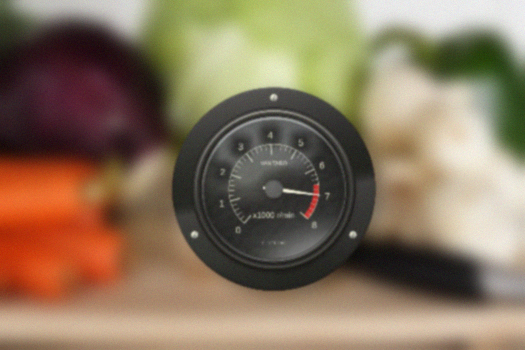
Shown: 7000 rpm
